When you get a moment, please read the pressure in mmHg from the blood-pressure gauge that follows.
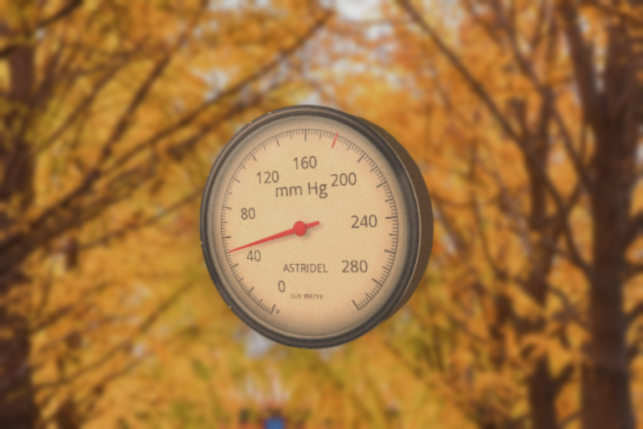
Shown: 50 mmHg
